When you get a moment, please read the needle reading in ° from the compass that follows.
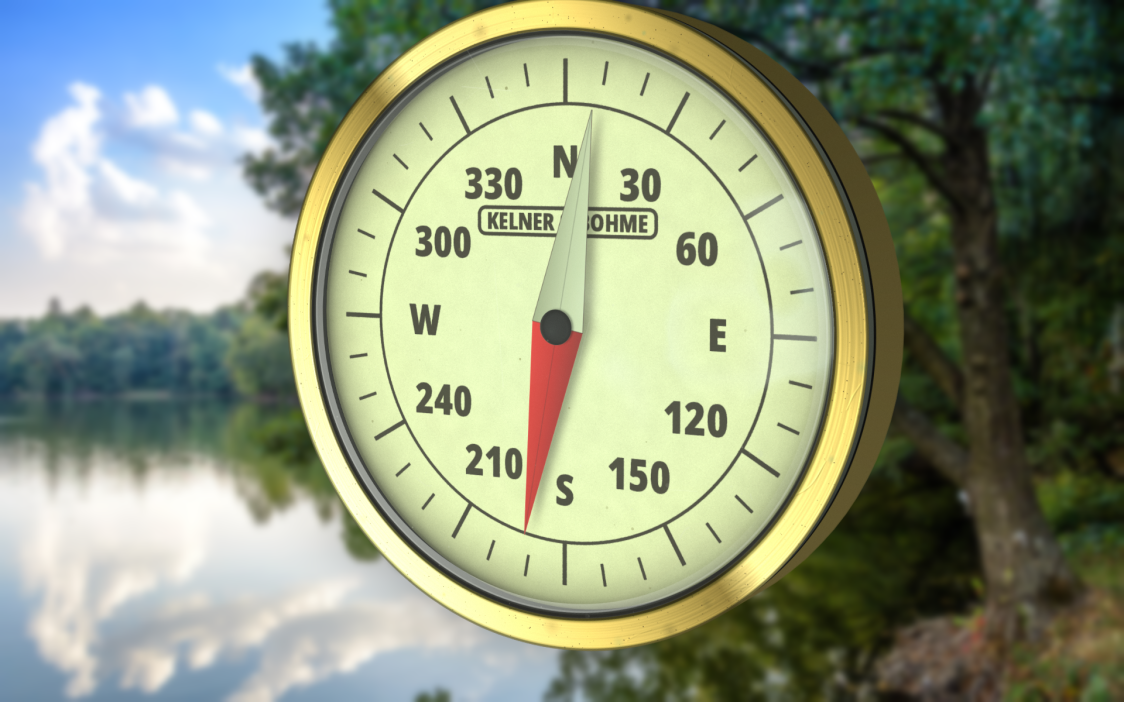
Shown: 190 °
